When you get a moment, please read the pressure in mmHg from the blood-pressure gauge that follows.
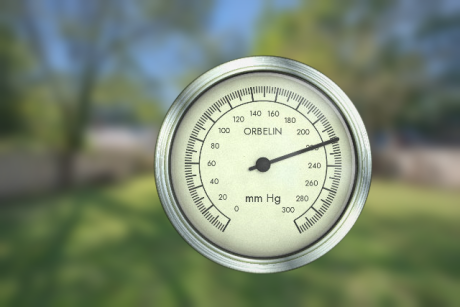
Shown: 220 mmHg
